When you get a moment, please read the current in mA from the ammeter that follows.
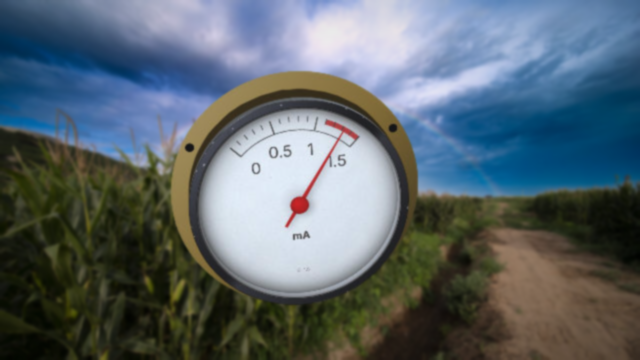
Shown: 1.3 mA
